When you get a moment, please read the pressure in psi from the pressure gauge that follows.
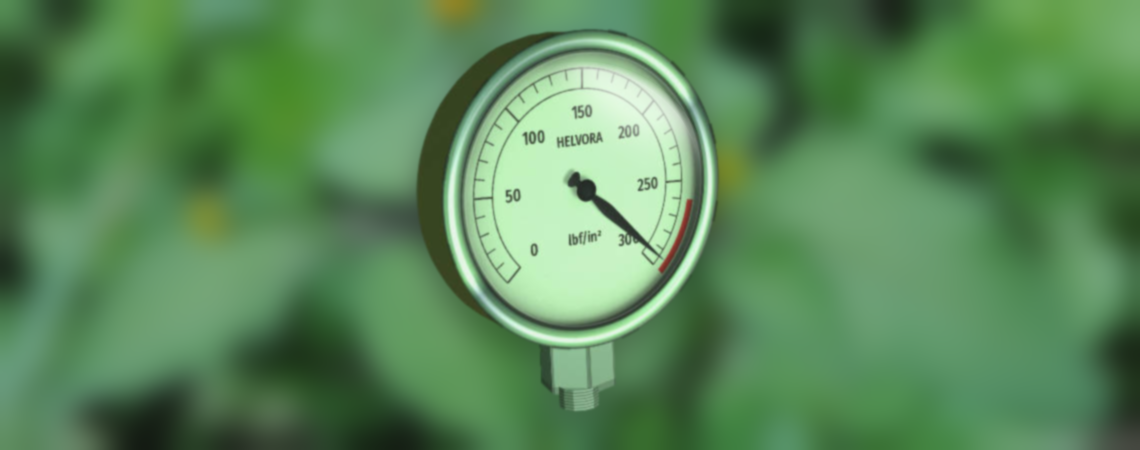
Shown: 295 psi
